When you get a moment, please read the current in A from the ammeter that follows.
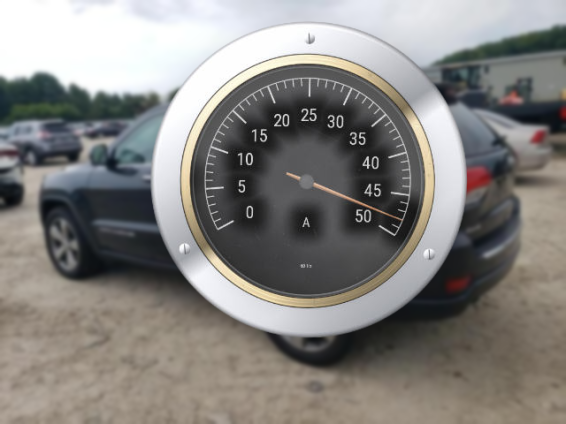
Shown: 48 A
